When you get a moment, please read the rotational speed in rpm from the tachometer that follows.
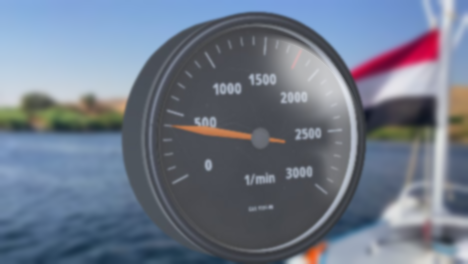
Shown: 400 rpm
